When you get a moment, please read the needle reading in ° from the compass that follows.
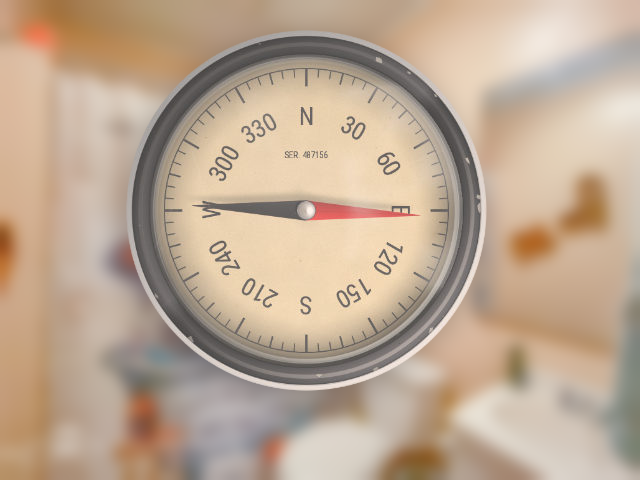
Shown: 92.5 °
